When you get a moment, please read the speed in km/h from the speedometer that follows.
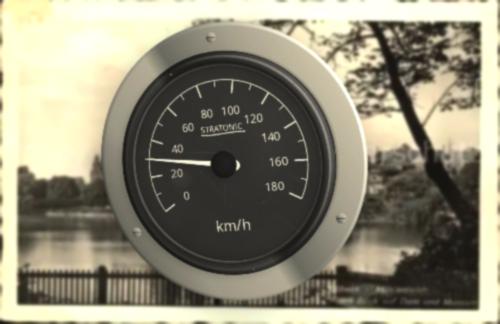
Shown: 30 km/h
